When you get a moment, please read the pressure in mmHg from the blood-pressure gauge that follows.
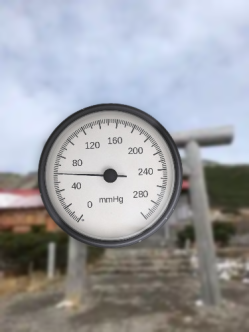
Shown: 60 mmHg
